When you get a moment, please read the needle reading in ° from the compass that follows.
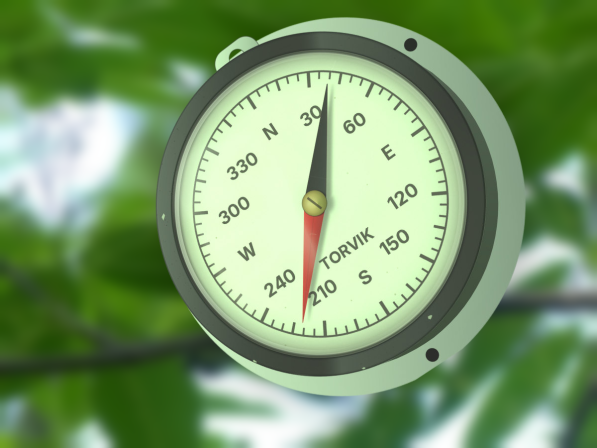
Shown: 220 °
